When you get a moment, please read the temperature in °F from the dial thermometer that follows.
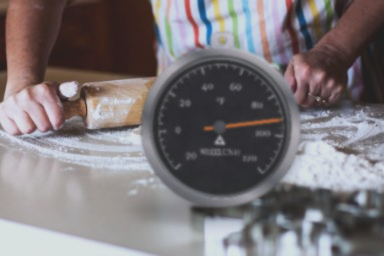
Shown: 92 °F
